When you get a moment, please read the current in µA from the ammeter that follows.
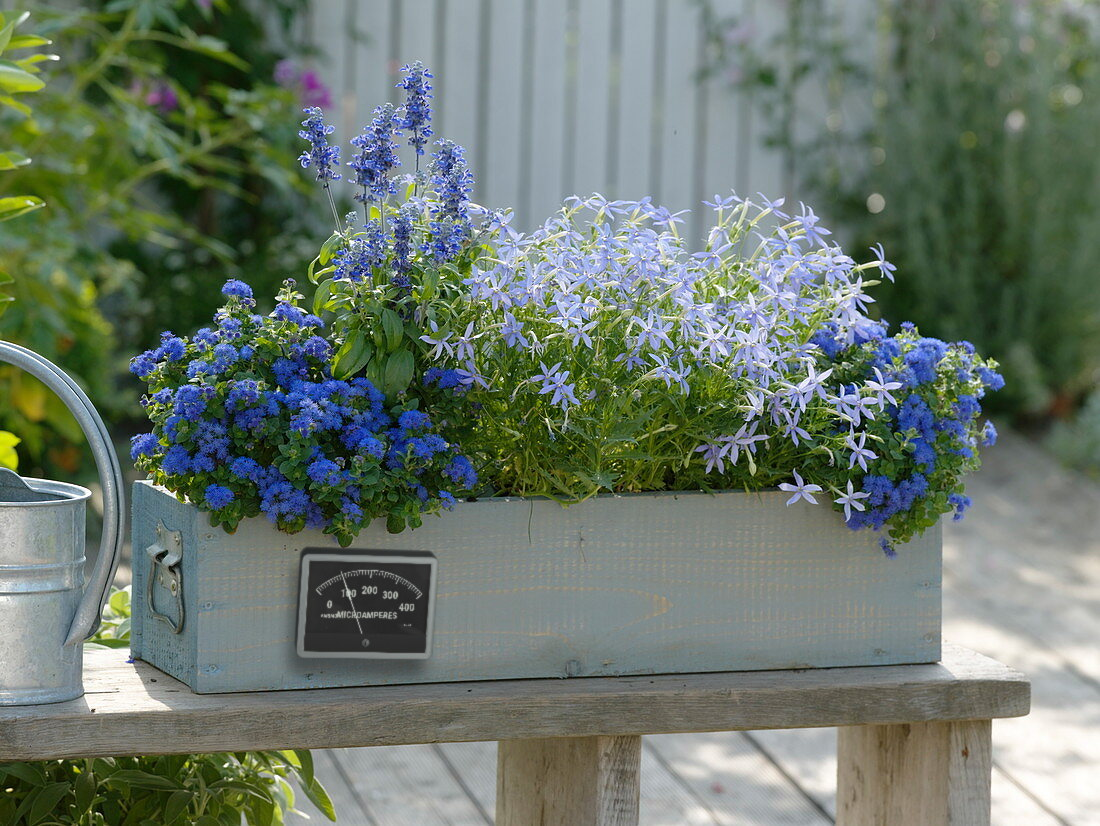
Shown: 100 µA
